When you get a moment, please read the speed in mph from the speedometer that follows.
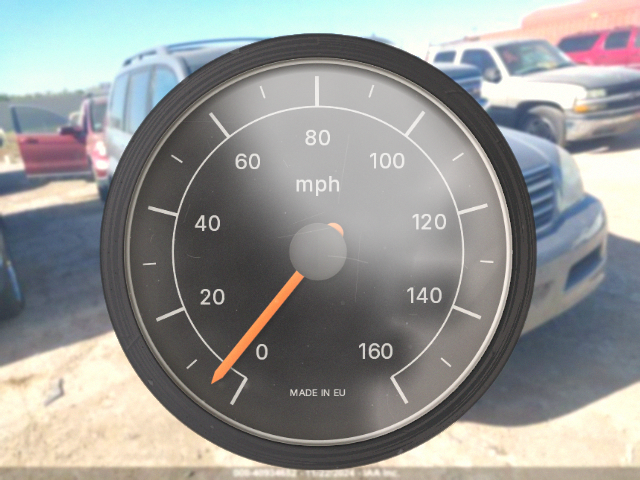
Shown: 5 mph
